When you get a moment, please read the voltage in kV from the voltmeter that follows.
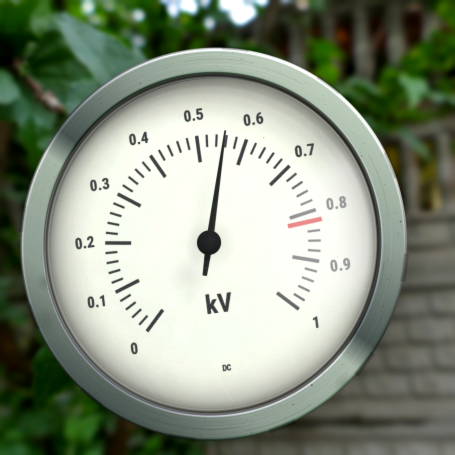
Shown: 0.56 kV
